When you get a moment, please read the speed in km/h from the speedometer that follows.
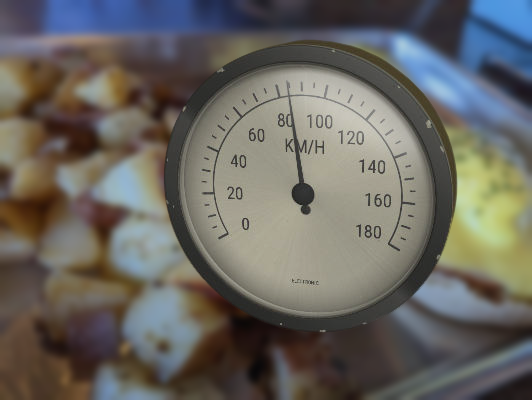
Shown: 85 km/h
